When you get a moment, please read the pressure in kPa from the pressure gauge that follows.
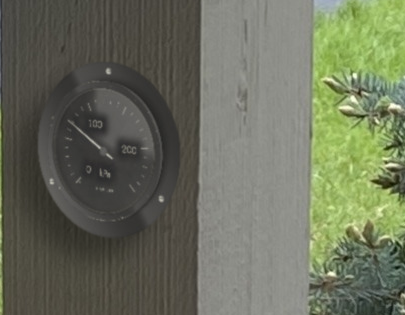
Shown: 70 kPa
